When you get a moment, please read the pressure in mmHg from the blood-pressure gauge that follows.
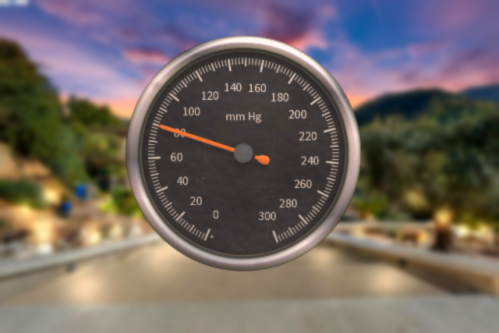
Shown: 80 mmHg
